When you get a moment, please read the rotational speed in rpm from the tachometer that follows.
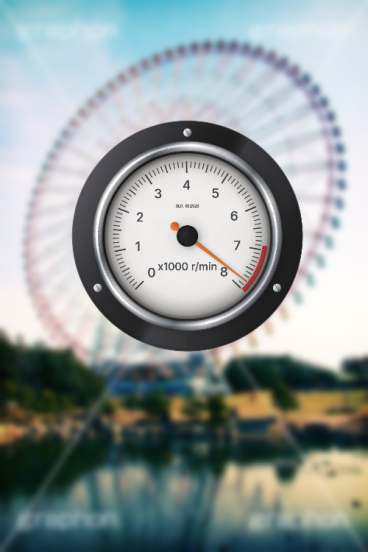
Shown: 7800 rpm
